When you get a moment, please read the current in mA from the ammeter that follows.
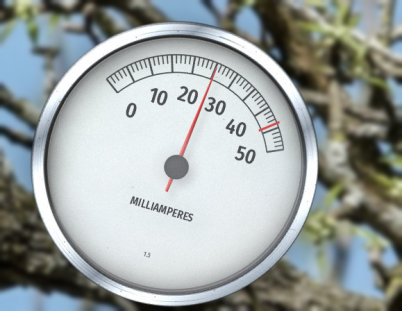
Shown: 25 mA
